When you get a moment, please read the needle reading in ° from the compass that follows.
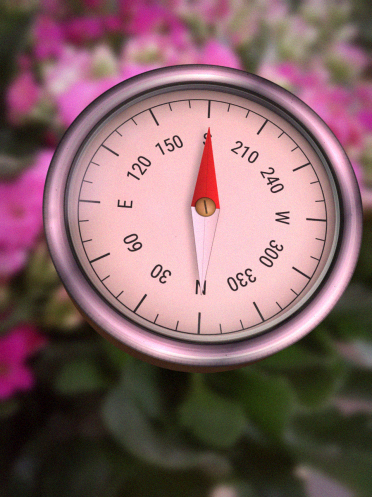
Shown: 180 °
